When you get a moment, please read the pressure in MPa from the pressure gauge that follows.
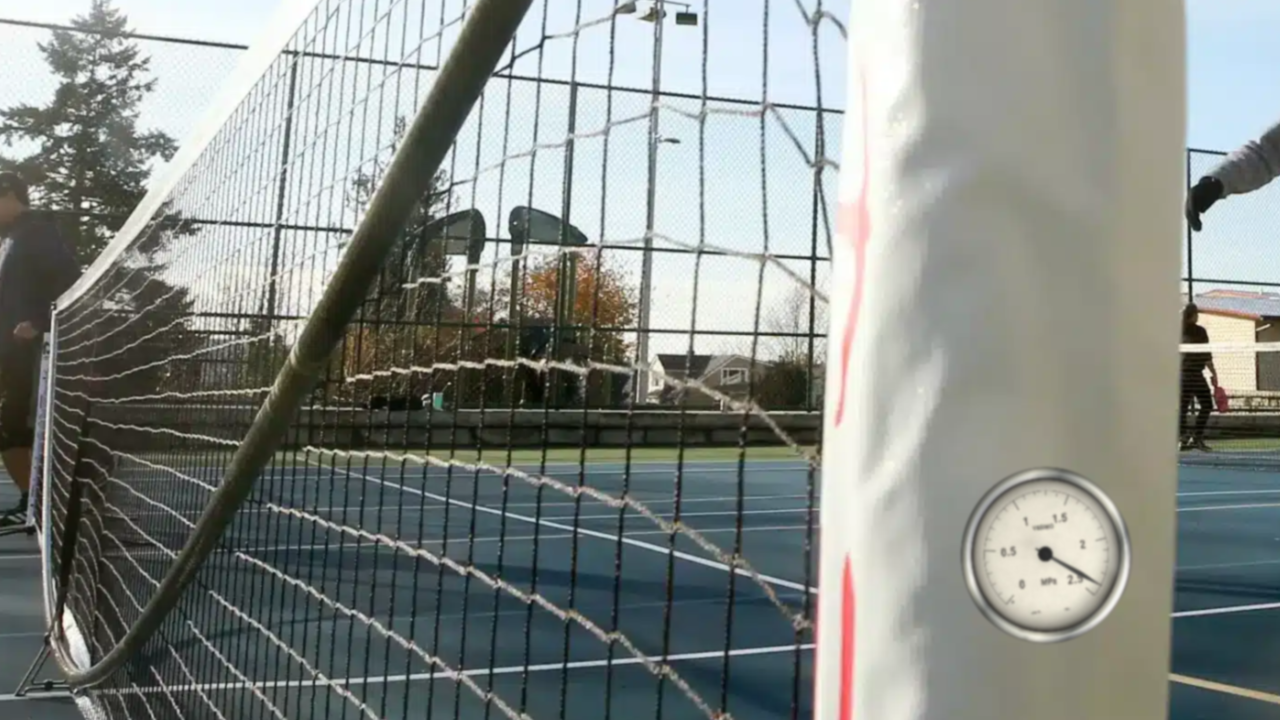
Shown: 2.4 MPa
